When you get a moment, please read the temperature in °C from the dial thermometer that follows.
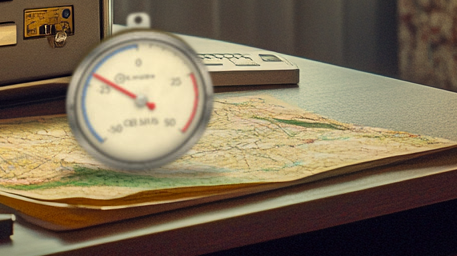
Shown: -20 °C
